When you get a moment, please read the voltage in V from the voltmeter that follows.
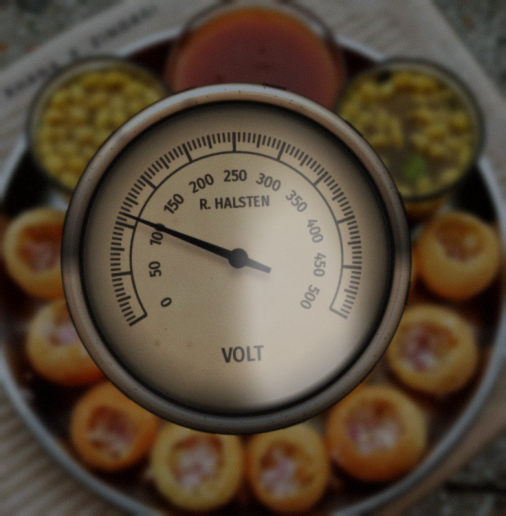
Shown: 110 V
